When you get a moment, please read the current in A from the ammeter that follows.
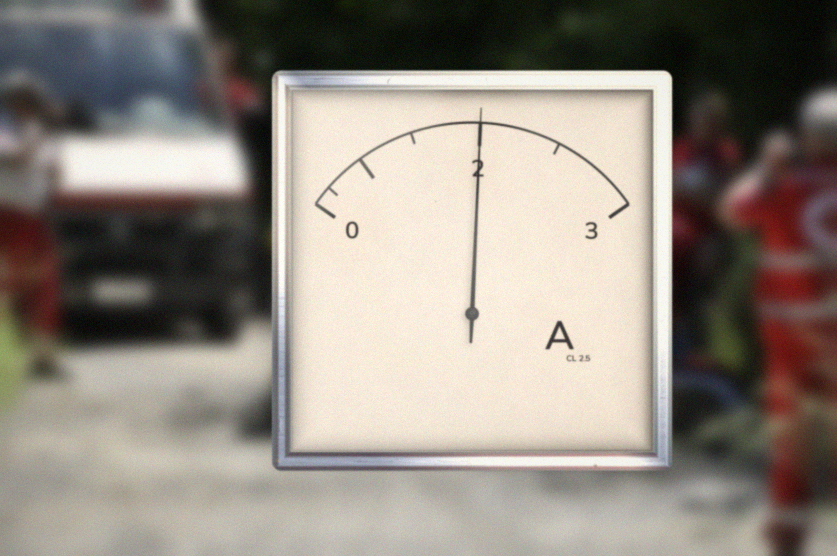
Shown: 2 A
